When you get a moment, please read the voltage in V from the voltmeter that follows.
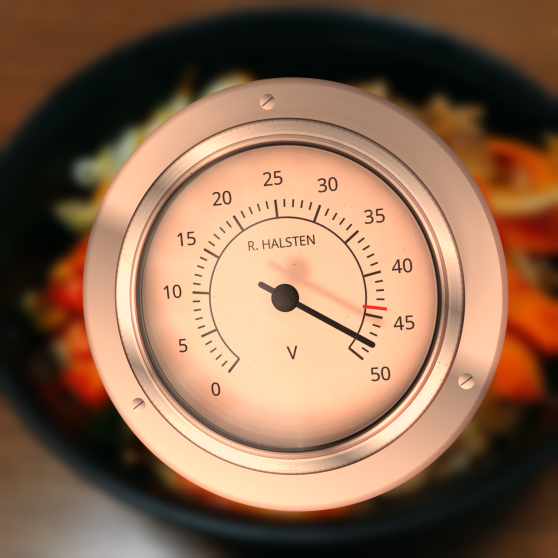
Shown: 48 V
